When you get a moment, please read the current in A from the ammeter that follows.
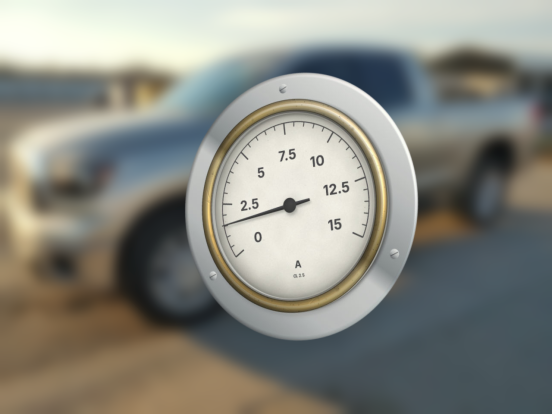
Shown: 1.5 A
